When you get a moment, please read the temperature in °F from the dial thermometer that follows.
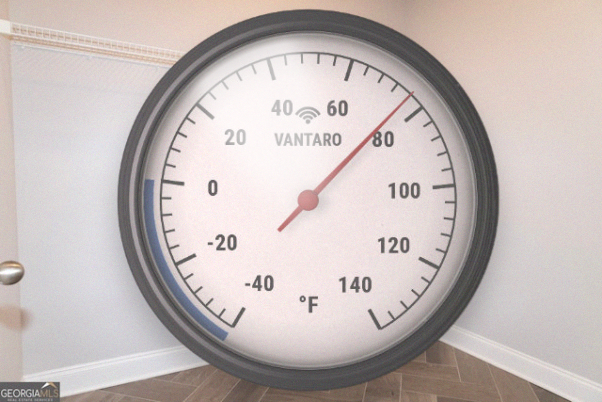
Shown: 76 °F
